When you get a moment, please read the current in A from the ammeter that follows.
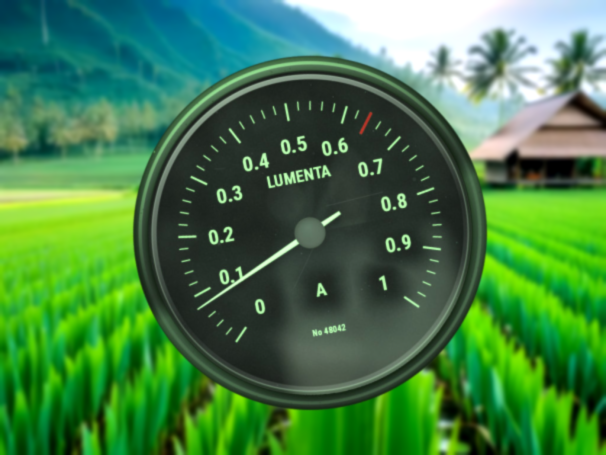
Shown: 0.08 A
